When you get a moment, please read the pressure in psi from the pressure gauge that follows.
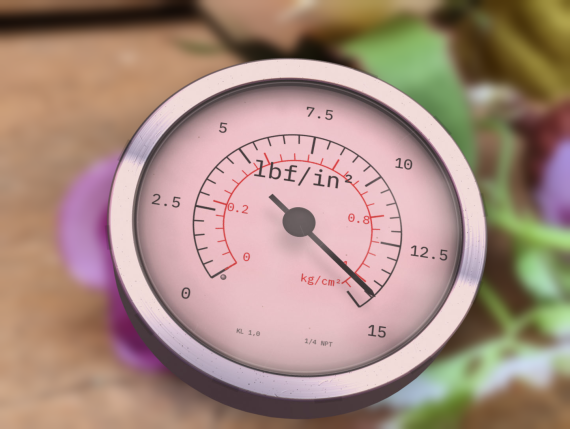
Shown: 14.5 psi
